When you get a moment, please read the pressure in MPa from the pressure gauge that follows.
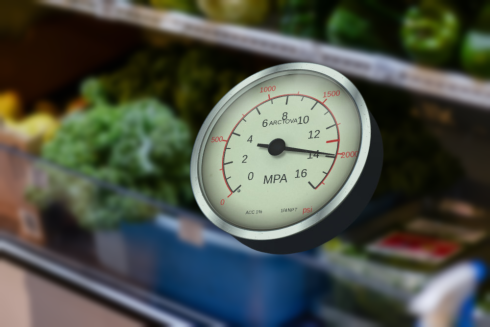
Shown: 14 MPa
